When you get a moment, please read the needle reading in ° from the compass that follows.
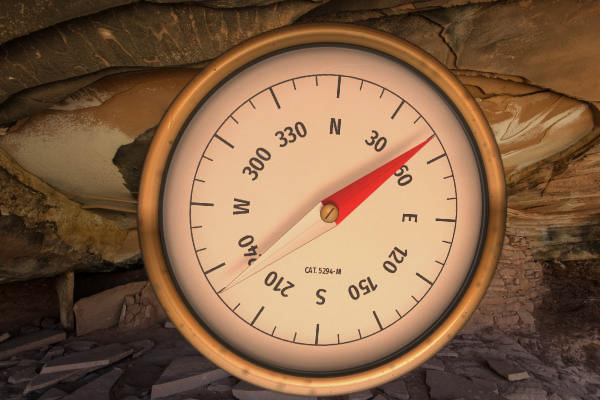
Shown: 50 °
